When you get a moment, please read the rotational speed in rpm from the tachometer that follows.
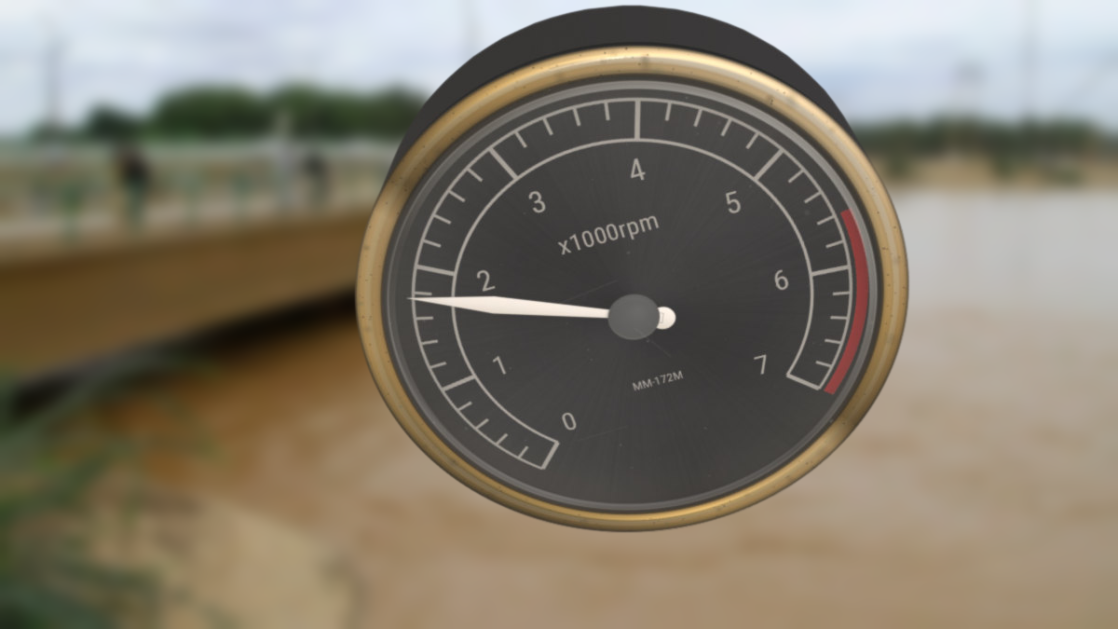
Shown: 1800 rpm
